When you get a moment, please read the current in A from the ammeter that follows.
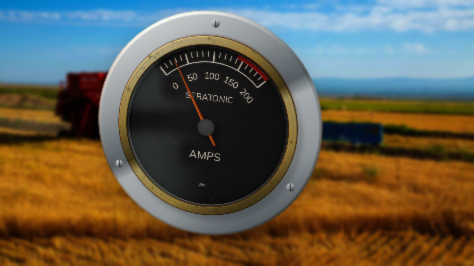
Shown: 30 A
